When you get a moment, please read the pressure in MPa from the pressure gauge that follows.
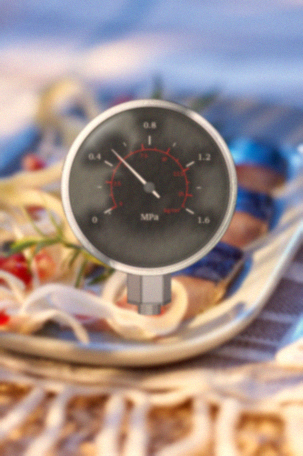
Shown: 0.5 MPa
